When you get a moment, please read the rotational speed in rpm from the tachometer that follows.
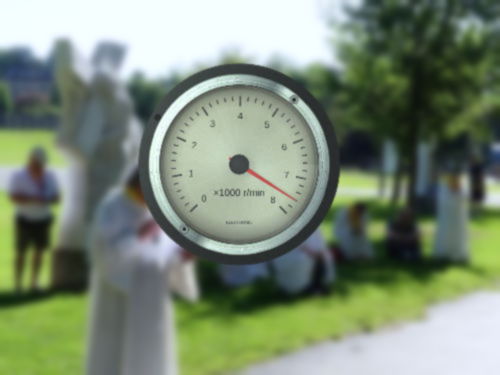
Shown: 7600 rpm
